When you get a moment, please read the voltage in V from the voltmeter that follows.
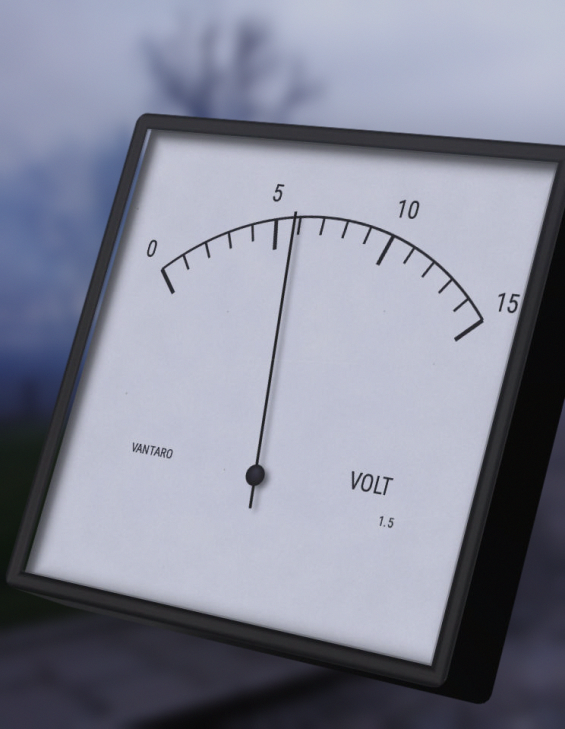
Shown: 6 V
